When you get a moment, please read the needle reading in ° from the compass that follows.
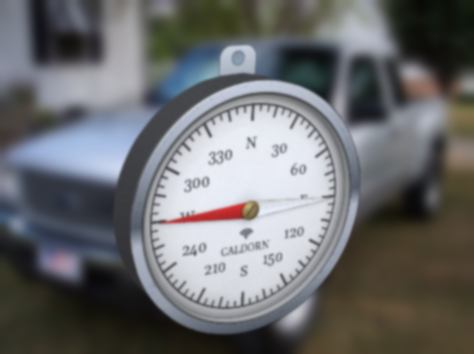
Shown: 270 °
